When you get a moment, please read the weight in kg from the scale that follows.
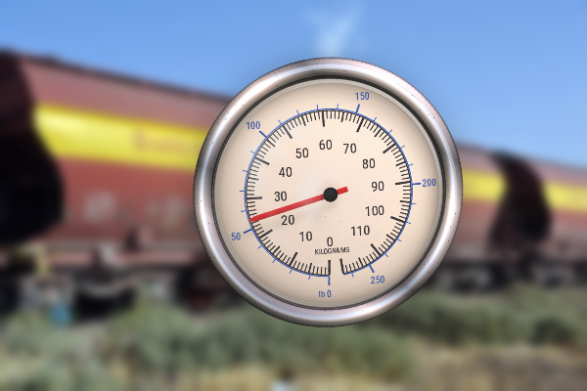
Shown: 25 kg
